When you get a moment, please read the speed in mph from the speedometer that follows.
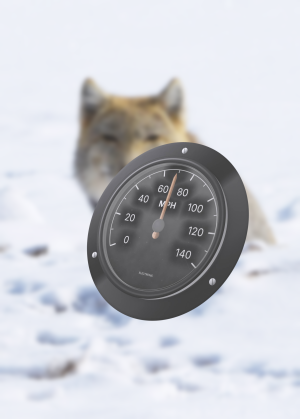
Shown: 70 mph
